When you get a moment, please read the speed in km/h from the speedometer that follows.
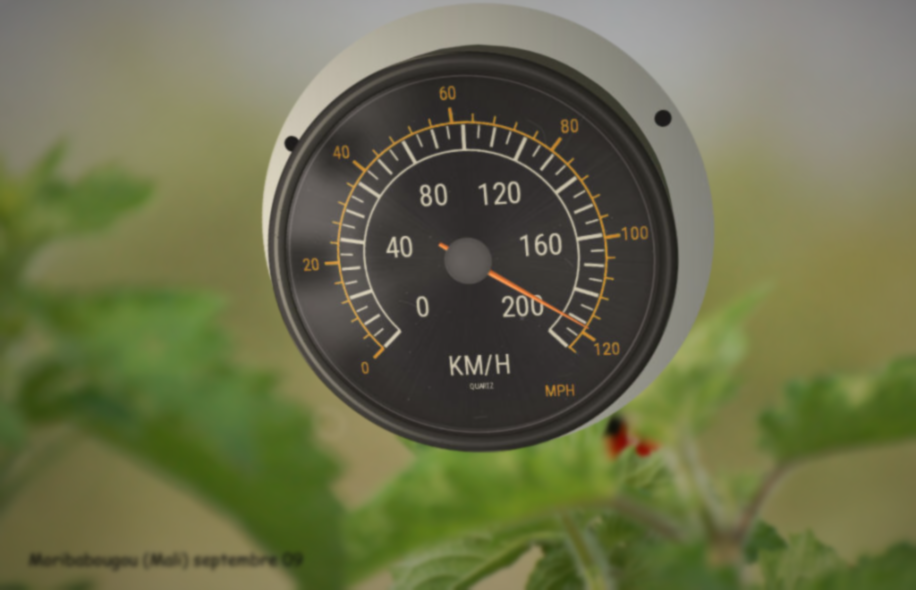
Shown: 190 km/h
